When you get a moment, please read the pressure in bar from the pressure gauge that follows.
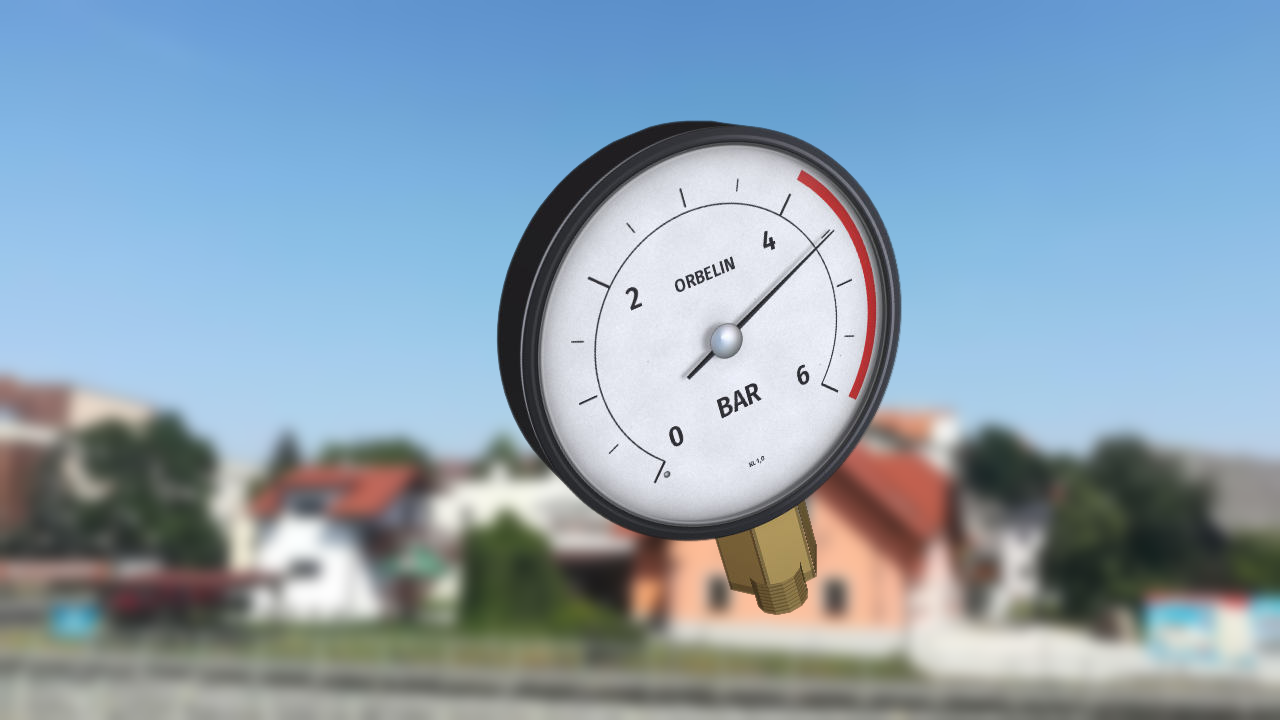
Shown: 4.5 bar
